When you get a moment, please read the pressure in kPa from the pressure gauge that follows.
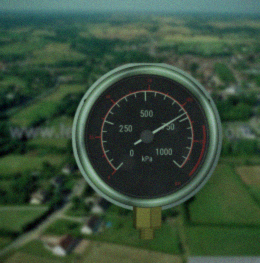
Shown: 725 kPa
